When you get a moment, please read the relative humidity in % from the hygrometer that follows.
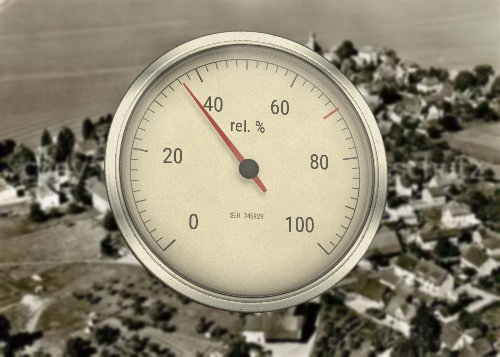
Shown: 36 %
